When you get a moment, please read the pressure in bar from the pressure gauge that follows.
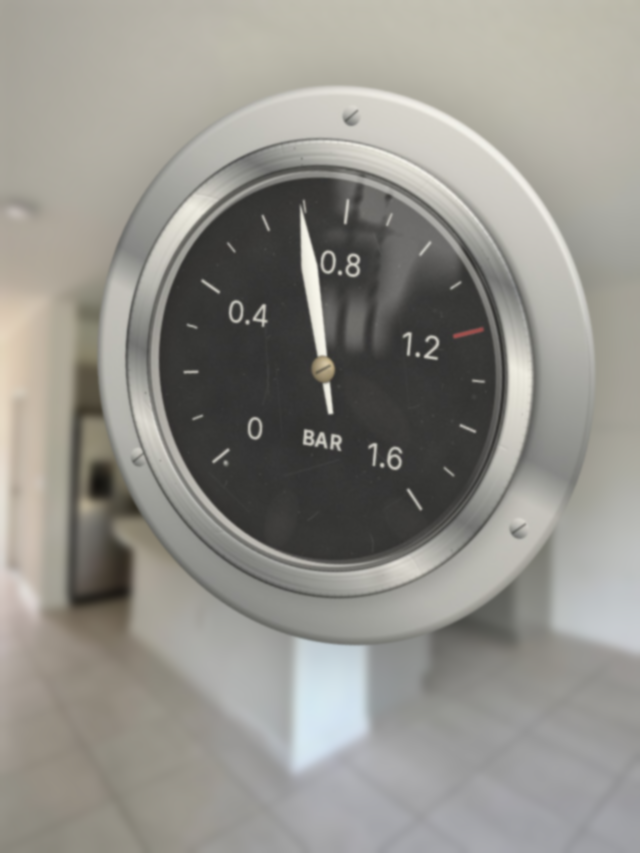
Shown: 0.7 bar
